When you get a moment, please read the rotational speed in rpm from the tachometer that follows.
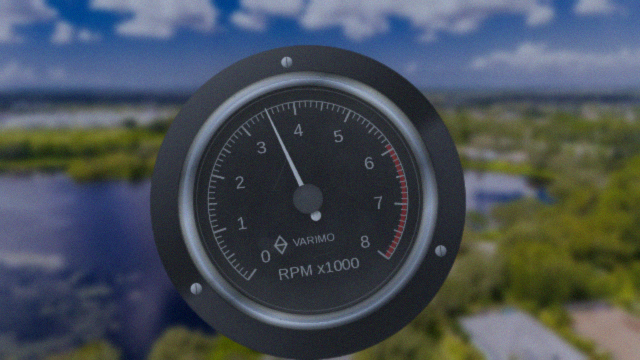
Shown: 3500 rpm
